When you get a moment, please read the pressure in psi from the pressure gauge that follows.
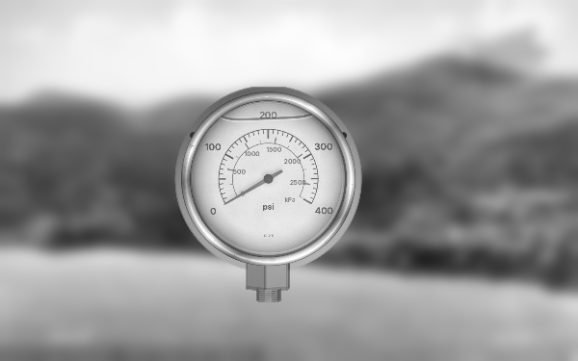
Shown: 0 psi
